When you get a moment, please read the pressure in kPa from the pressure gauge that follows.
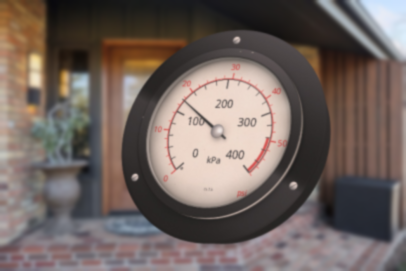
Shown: 120 kPa
